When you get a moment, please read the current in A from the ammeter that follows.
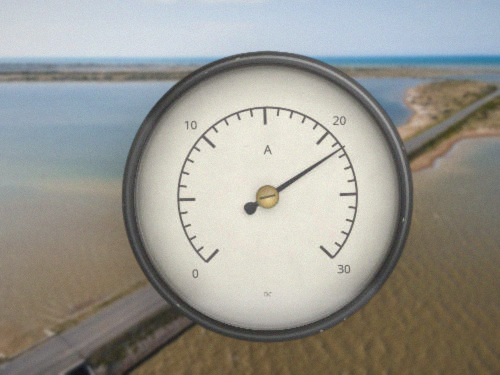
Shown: 21.5 A
